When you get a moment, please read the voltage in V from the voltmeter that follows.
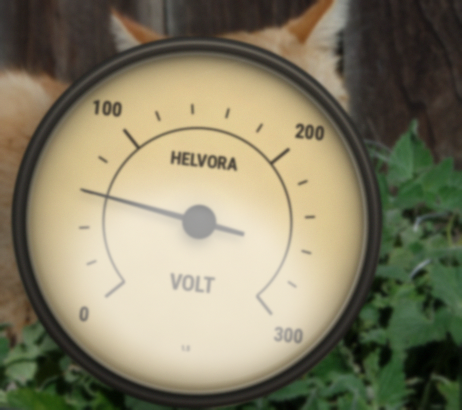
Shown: 60 V
